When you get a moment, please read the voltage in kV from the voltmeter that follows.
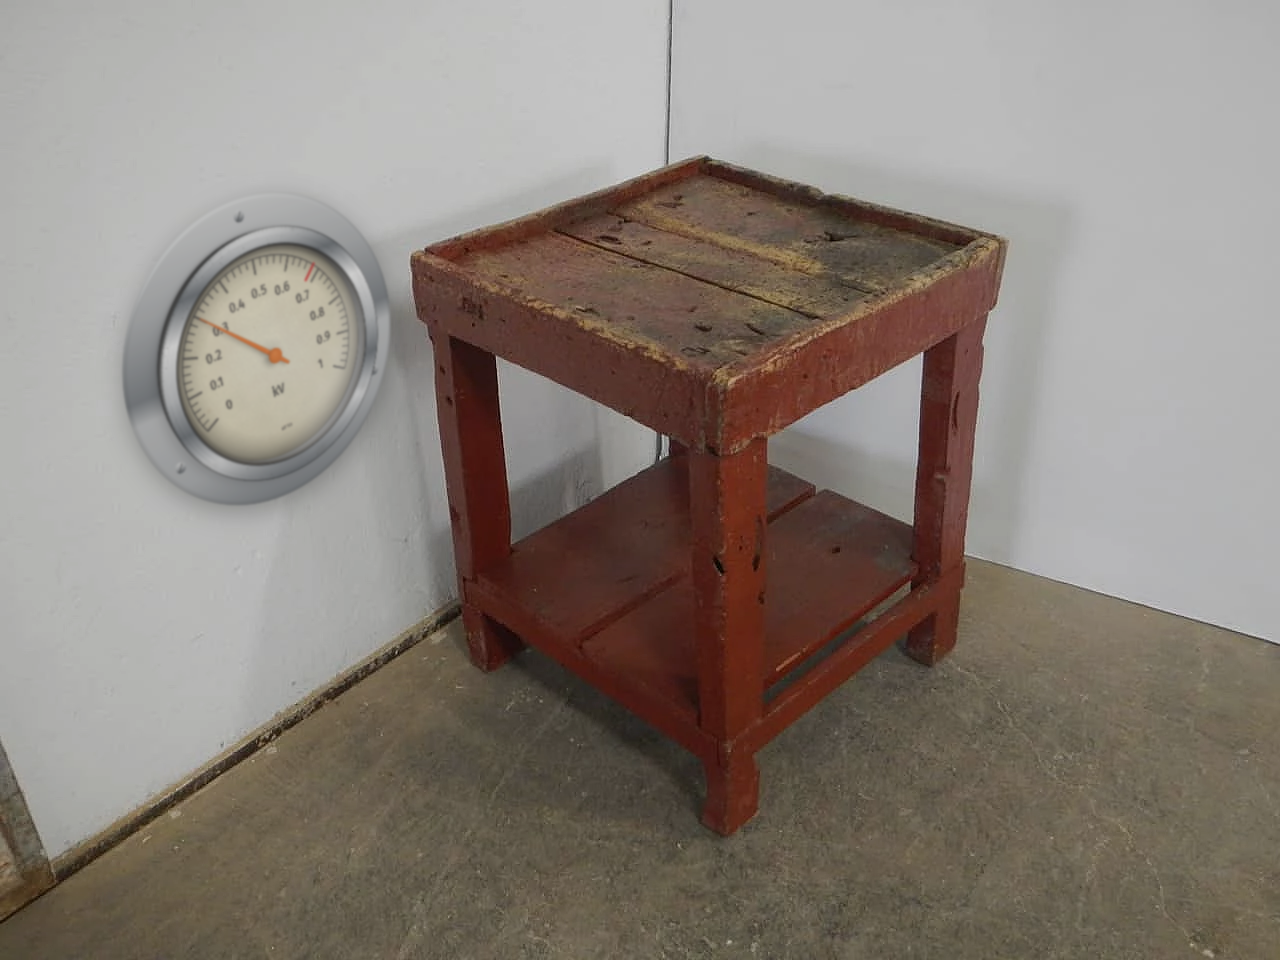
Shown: 0.3 kV
